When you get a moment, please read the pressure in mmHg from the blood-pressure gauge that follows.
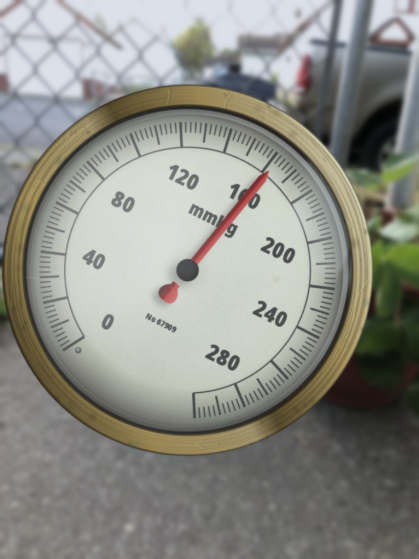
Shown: 162 mmHg
